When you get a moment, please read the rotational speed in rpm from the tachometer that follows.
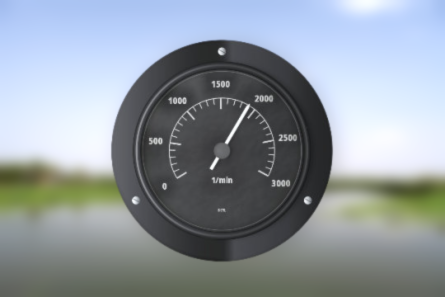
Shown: 1900 rpm
